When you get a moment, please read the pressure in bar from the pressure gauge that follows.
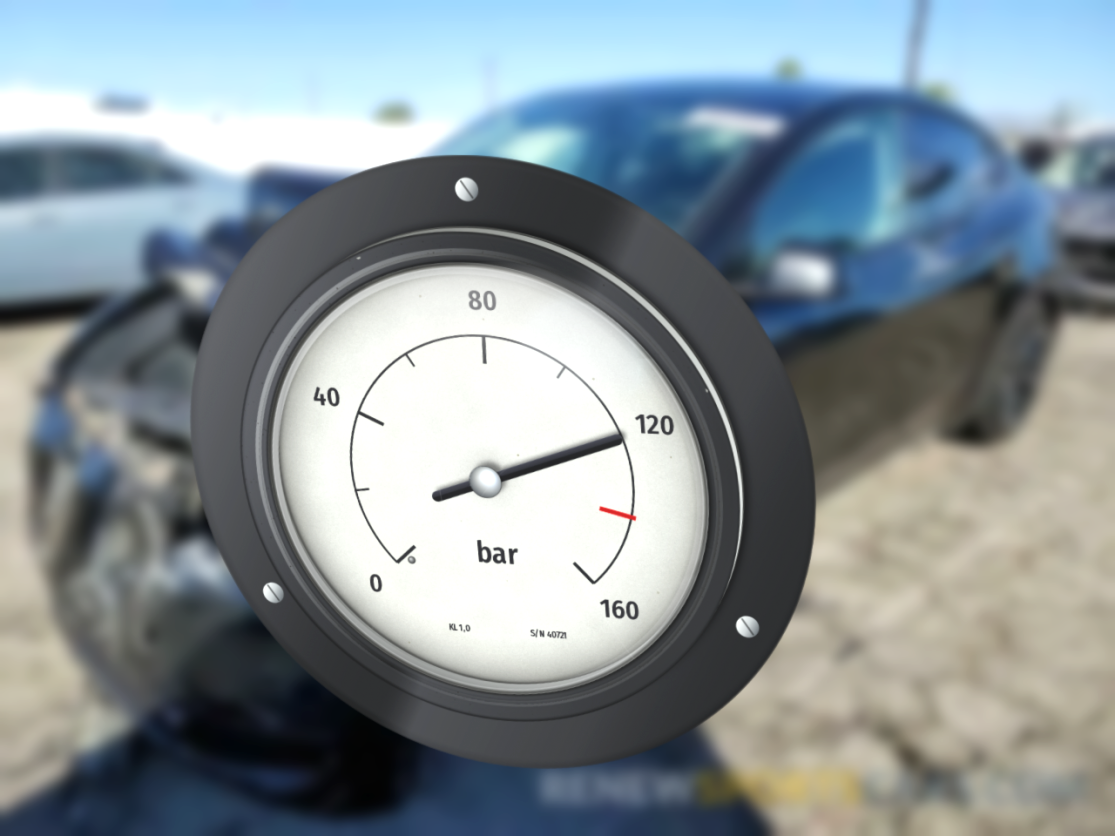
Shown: 120 bar
